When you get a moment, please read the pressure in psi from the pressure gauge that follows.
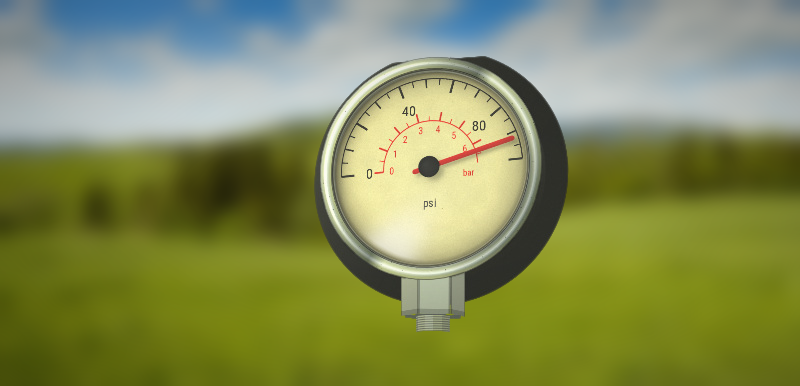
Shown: 92.5 psi
